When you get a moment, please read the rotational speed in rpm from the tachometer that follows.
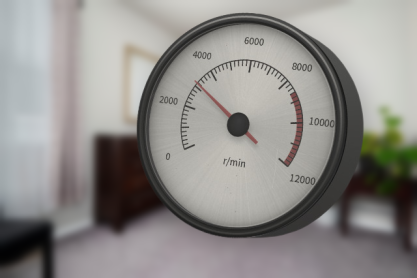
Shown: 3200 rpm
